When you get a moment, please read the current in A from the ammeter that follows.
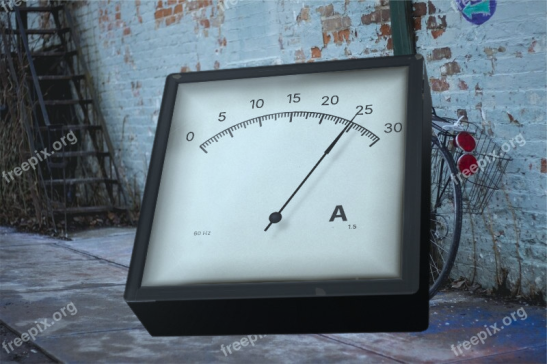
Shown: 25 A
